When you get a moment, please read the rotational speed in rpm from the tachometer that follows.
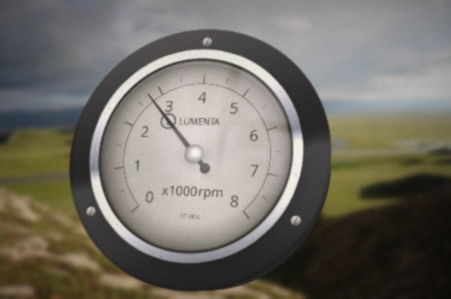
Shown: 2750 rpm
